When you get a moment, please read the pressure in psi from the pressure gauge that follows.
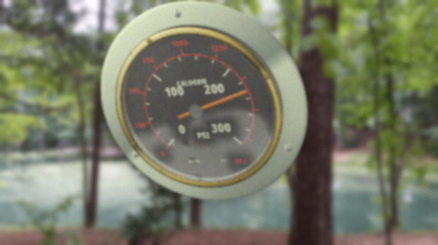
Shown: 230 psi
